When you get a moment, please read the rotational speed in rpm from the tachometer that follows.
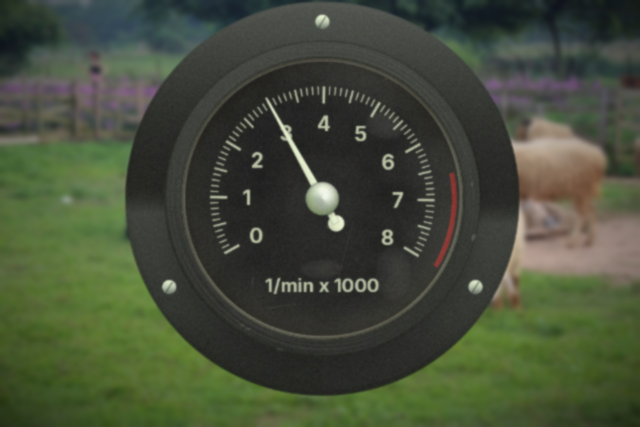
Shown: 3000 rpm
